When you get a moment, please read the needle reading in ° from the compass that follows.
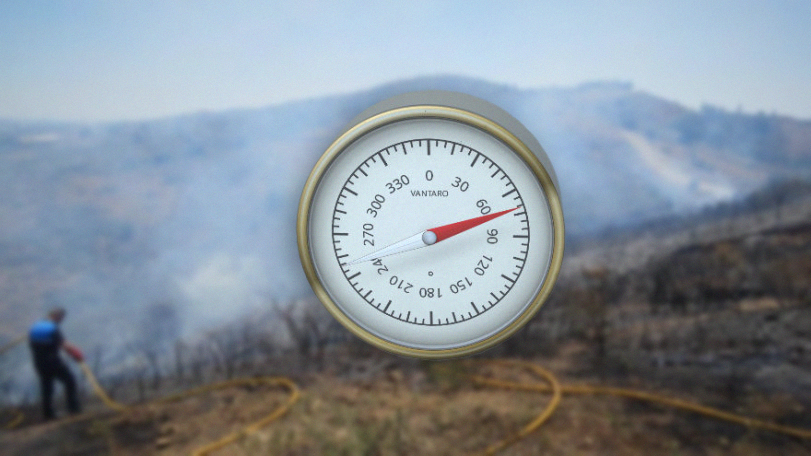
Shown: 70 °
